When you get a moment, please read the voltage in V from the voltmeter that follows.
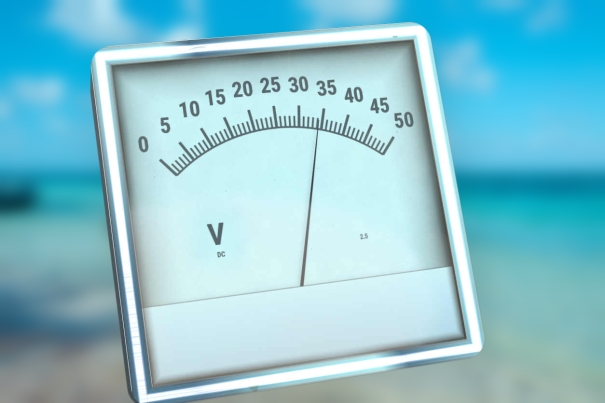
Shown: 34 V
